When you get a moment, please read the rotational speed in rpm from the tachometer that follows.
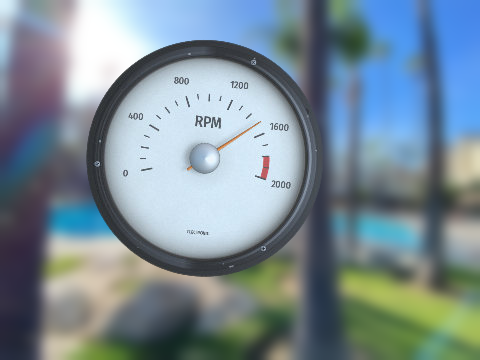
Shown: 1500 rpm
